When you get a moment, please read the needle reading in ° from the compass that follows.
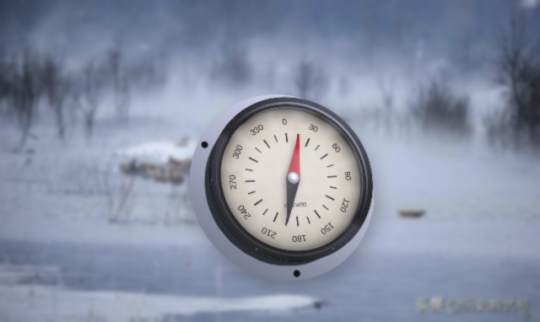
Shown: 15 °
